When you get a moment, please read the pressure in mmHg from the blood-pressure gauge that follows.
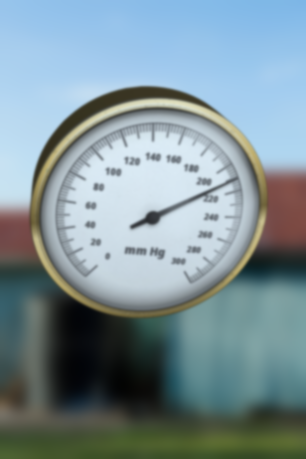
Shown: 210 mmHg
